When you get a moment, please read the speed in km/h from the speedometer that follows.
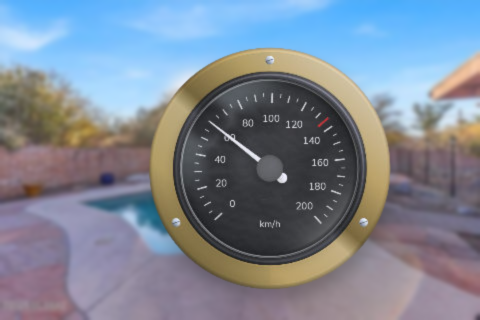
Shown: 60 km/h
